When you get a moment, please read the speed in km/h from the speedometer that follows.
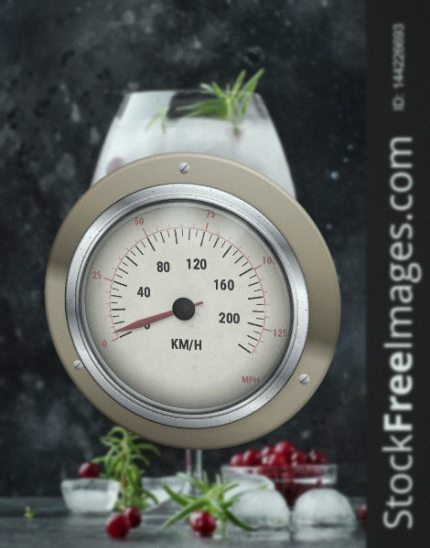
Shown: 5 km/h
